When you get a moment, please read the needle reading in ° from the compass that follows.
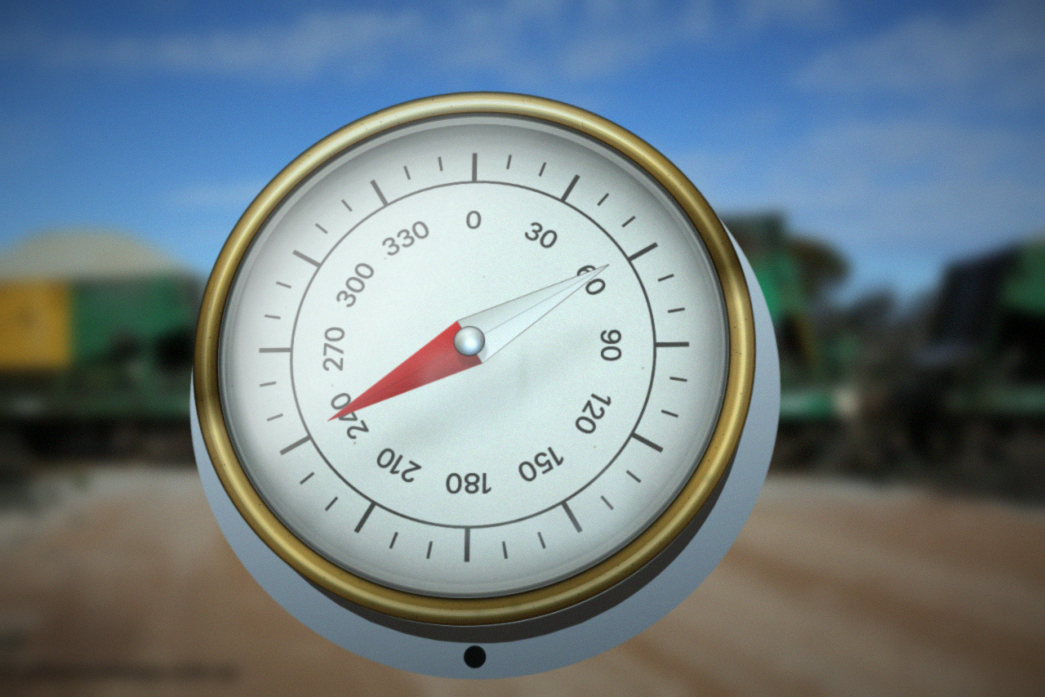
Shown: 240 °
